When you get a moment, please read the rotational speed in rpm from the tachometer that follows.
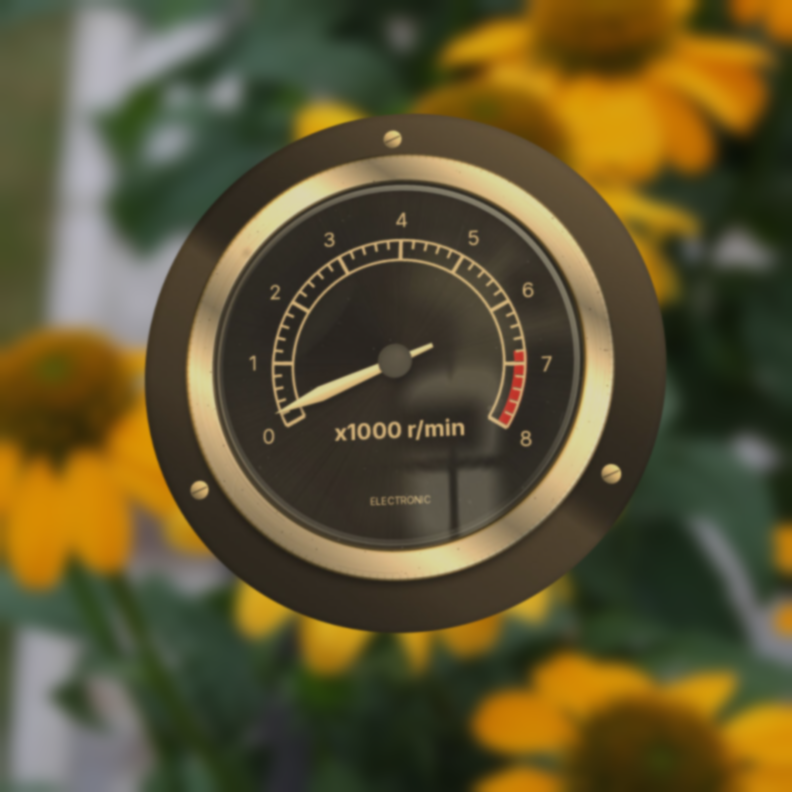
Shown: 200 rpm
